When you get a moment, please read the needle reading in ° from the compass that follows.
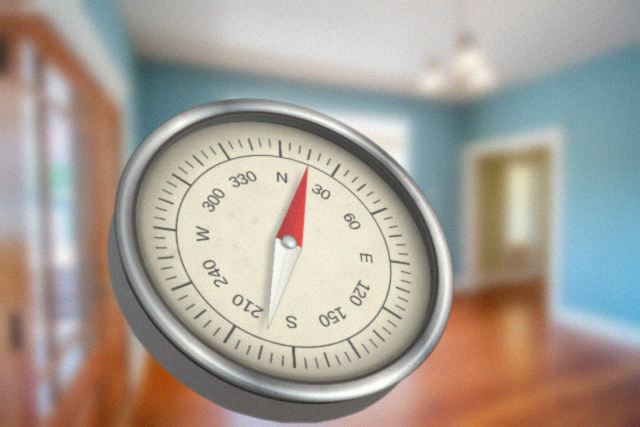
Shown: 15 °
